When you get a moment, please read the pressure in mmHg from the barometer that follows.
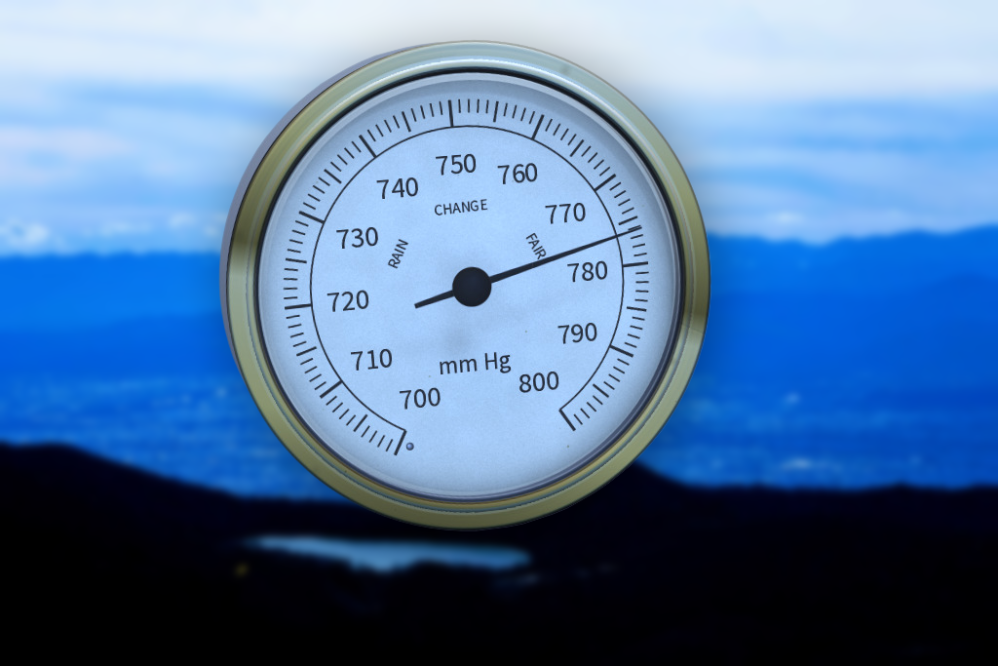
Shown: 776 mmHg
